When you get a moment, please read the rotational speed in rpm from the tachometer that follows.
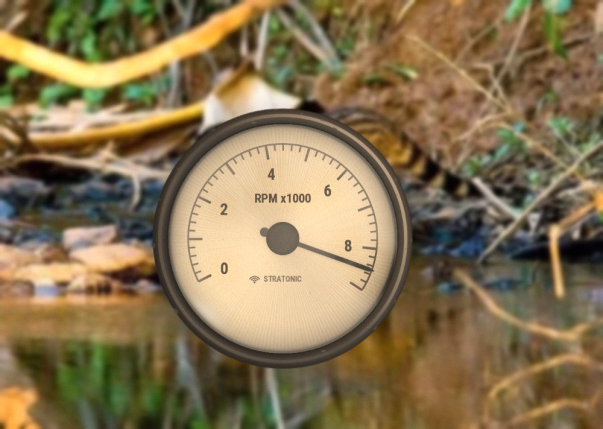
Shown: 8500 rpm
